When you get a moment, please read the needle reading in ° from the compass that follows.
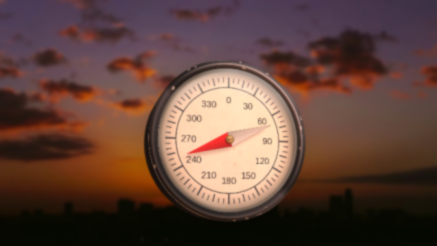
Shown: 250 °
